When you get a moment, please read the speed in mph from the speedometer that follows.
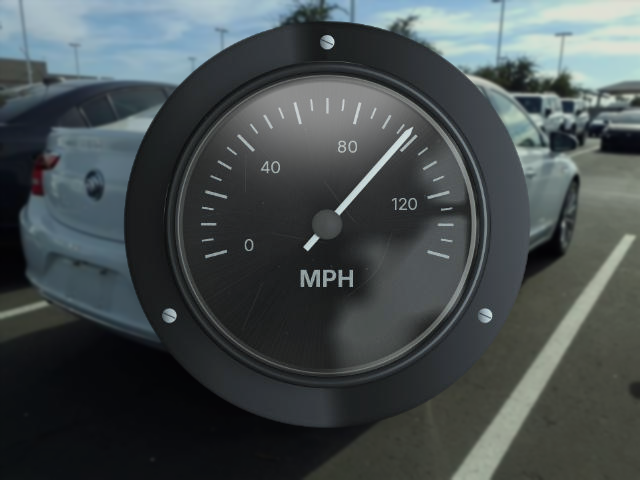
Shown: 97.5 mph
